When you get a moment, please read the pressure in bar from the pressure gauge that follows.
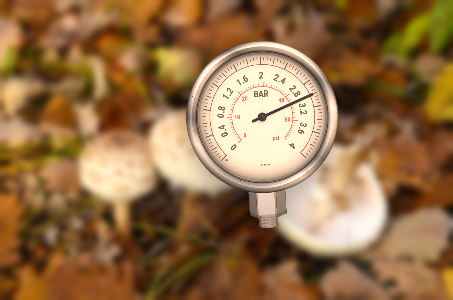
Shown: 3 bar
